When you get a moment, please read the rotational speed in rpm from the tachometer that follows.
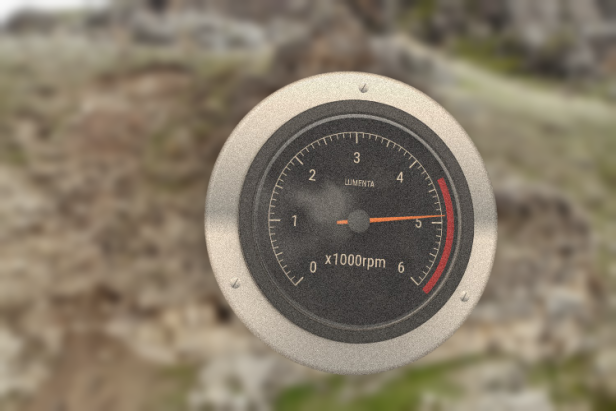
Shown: 4900 rpm
